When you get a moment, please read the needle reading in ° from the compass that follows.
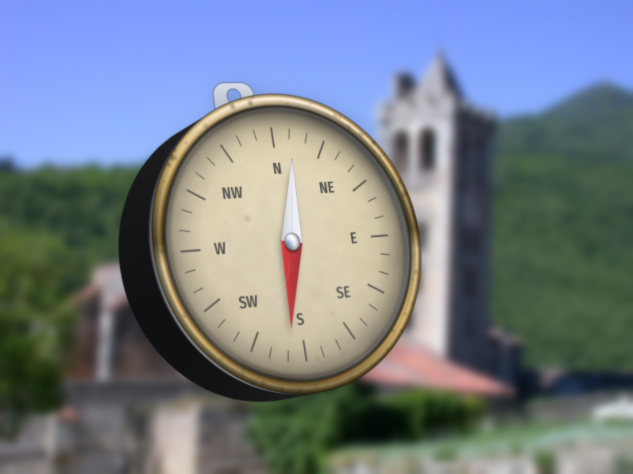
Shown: 190 °
